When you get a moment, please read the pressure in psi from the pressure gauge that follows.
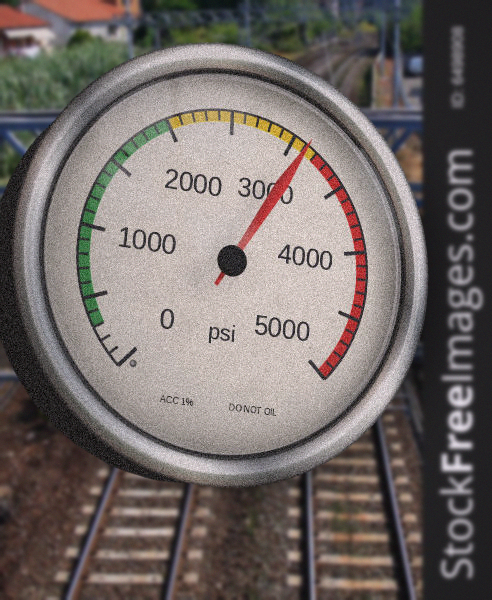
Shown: 3100 psi
